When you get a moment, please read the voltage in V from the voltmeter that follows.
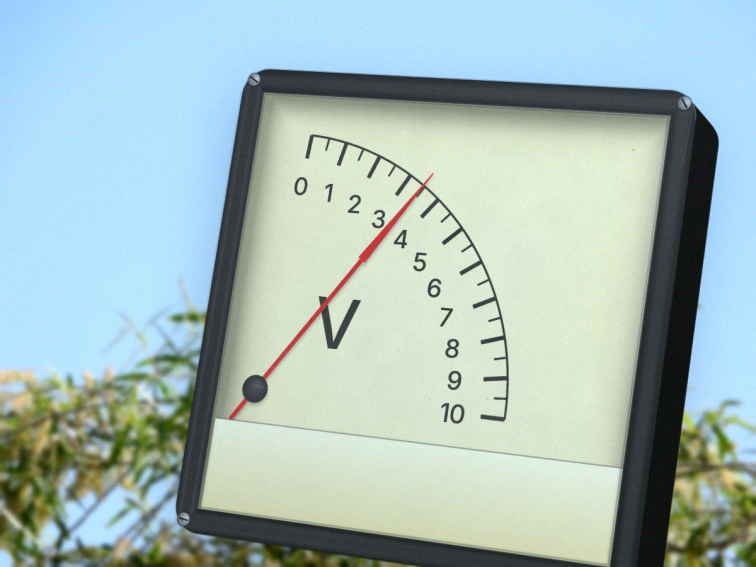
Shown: 3.5 V
